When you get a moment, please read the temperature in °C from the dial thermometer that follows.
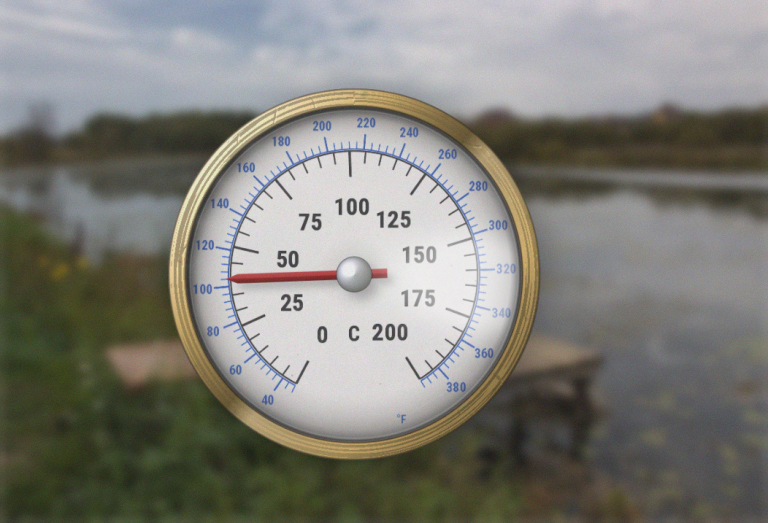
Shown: 40 °C
